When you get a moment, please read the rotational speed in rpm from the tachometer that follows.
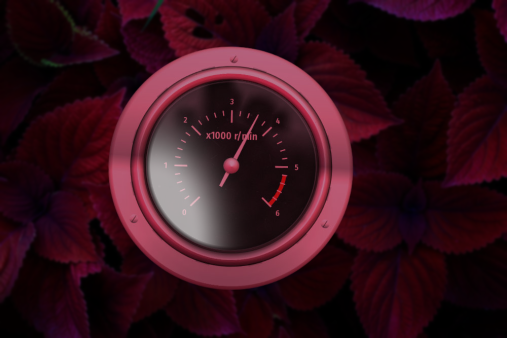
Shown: 3600 rpm
